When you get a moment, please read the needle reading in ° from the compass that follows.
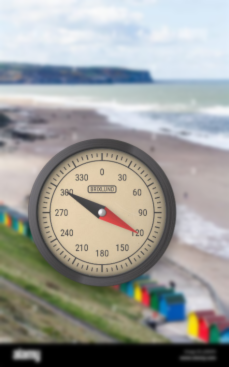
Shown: 120 °
